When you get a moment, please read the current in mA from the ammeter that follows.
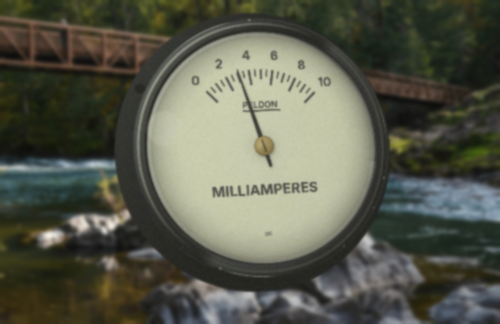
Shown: 3 mA
